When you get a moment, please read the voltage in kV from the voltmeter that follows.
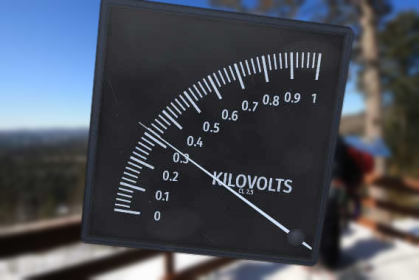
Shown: 0.32 kV
